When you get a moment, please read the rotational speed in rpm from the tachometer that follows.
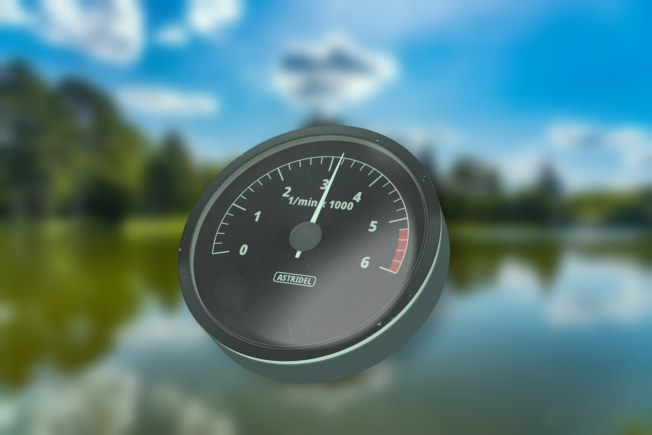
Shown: 3200 rpm
